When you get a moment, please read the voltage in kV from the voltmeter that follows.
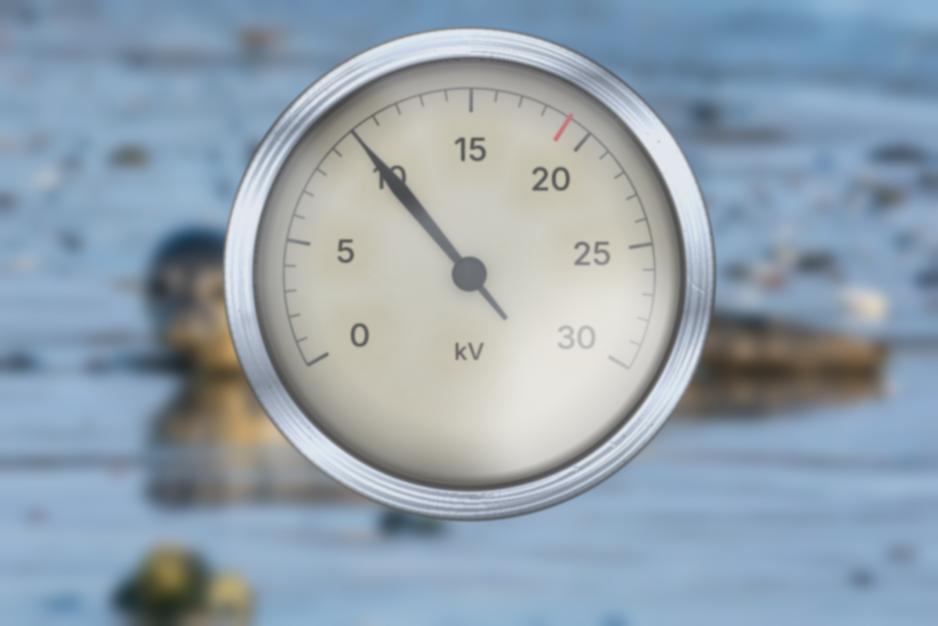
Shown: 10 kV
